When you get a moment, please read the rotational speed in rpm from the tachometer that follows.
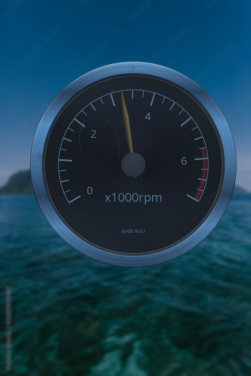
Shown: 3250 rpm
